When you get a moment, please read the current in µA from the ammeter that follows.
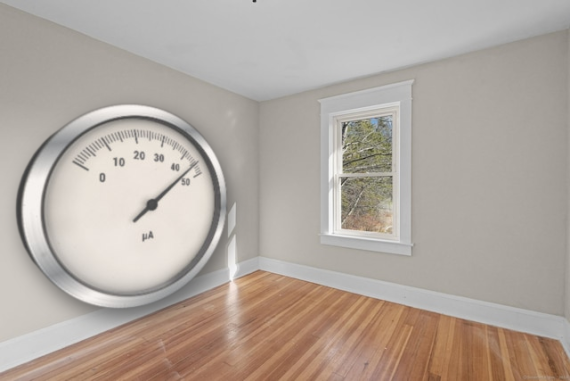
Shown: 45 µA
